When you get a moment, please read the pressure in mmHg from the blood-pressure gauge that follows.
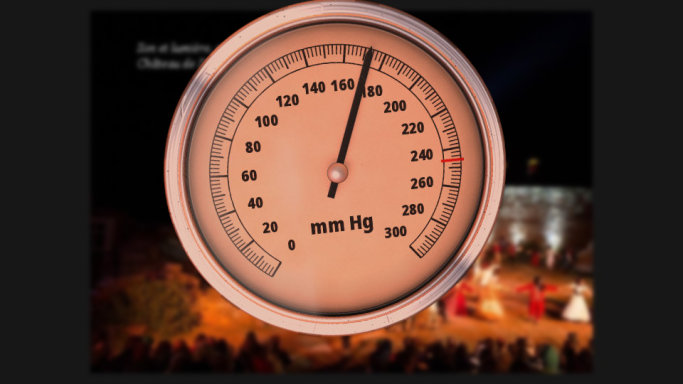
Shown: 172 mmHg
